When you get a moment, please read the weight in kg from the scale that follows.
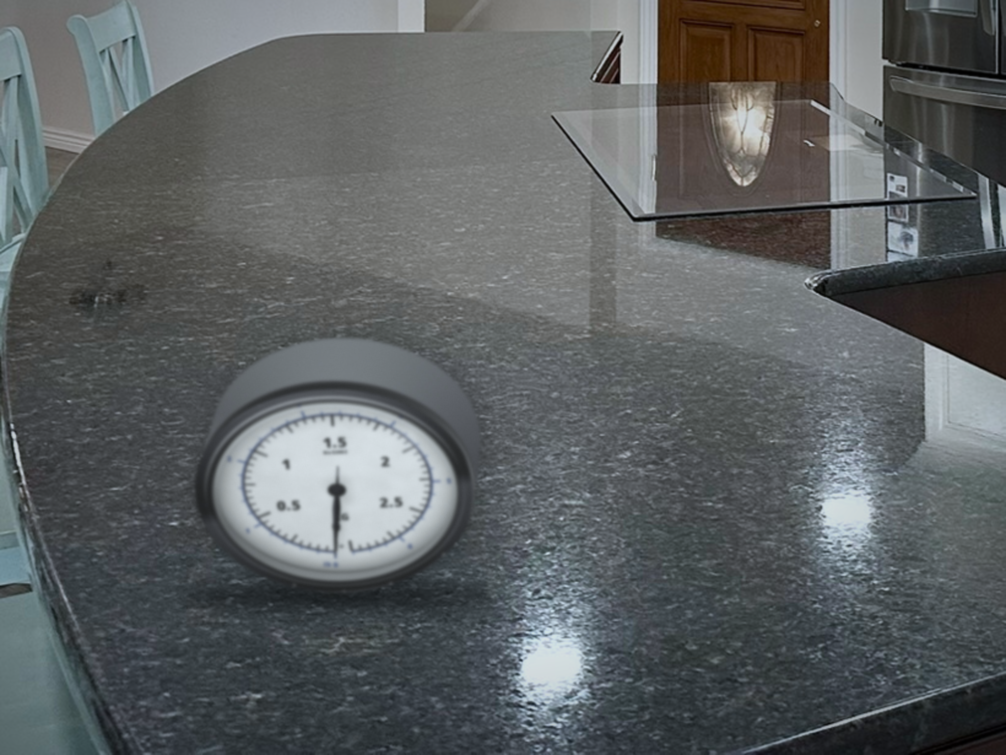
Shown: 0 kg
